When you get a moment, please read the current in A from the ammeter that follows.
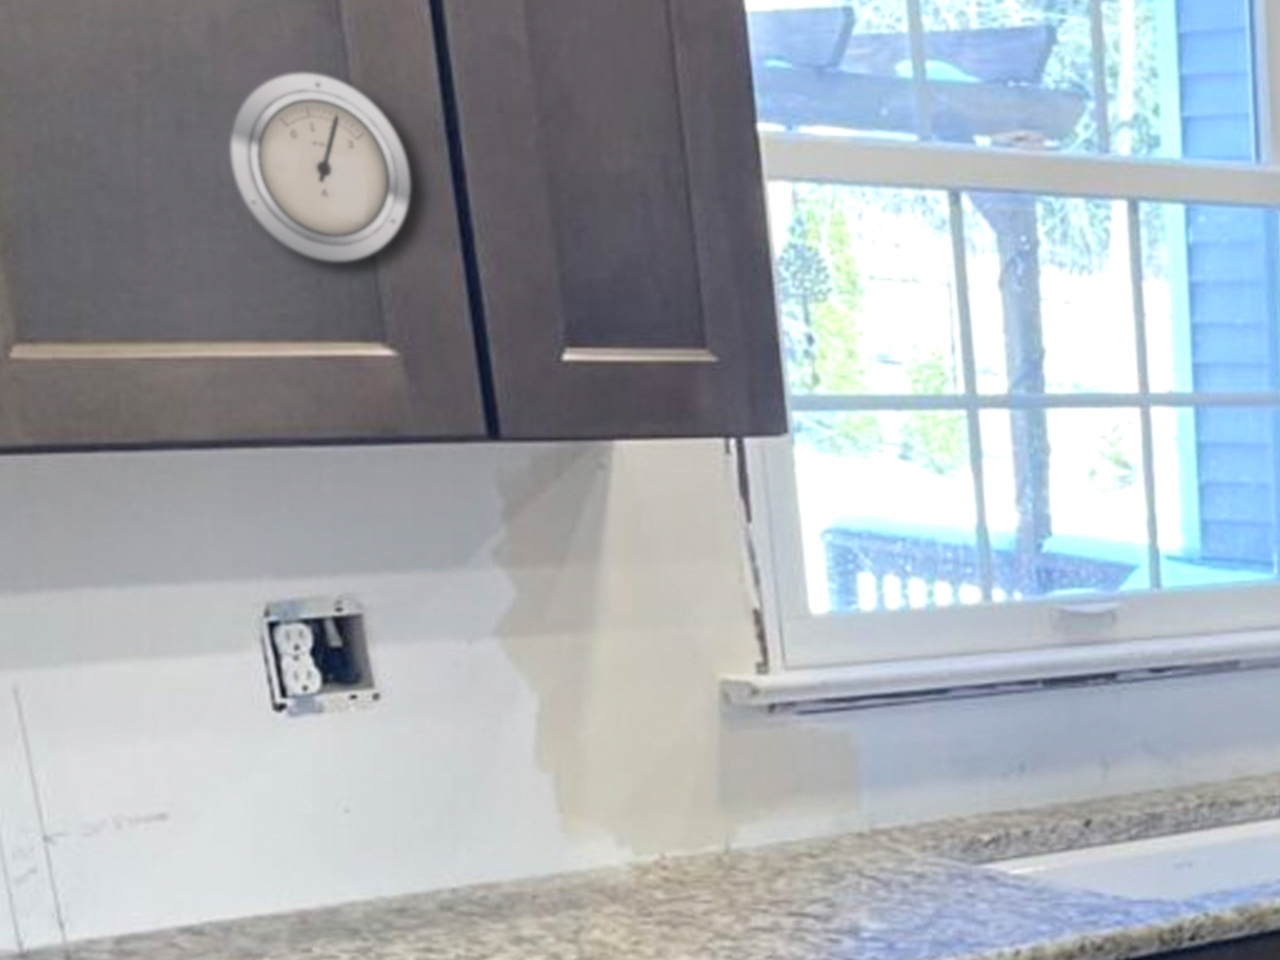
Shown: 2 A
